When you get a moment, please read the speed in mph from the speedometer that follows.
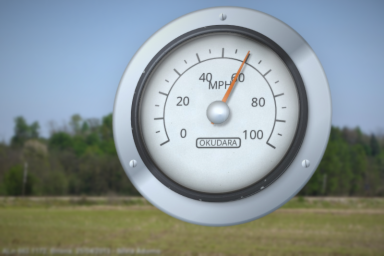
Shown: 60 mph
